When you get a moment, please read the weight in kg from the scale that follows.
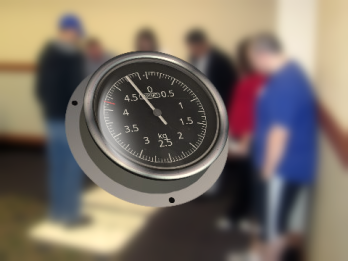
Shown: 4.75 kg
